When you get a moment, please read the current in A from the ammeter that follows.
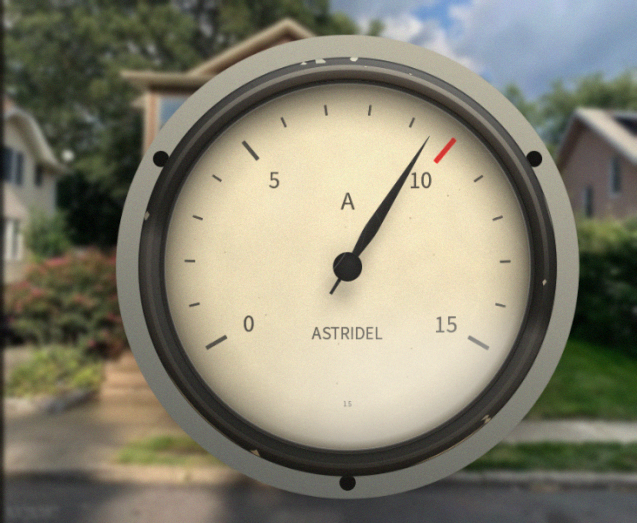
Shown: 9.5 A
